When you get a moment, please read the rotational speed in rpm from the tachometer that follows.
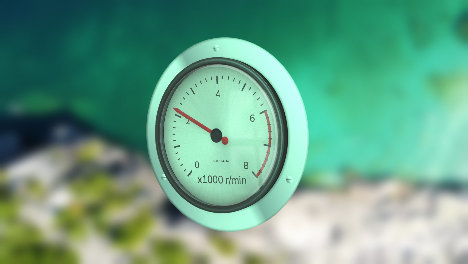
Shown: 2200 rpm
